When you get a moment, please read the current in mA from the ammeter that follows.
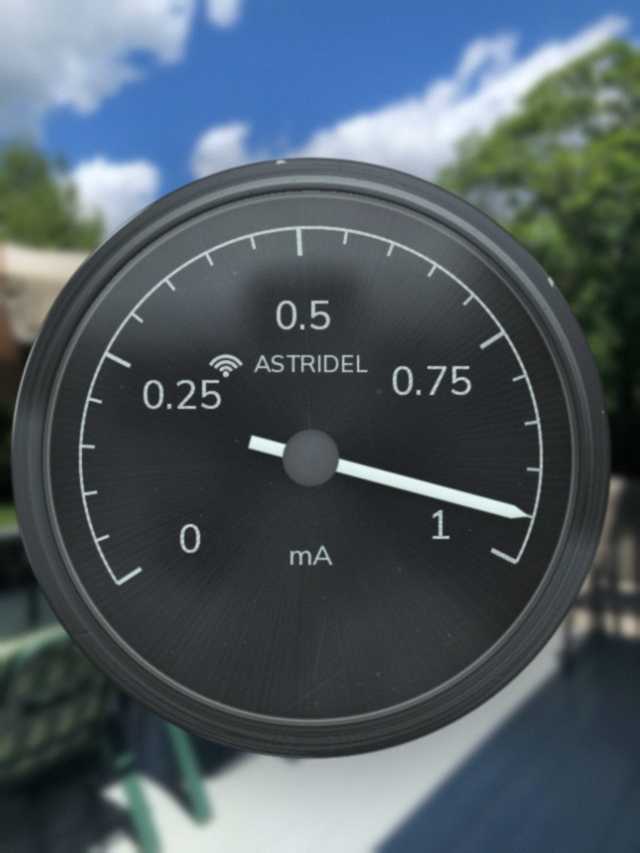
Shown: 0.95 mA
